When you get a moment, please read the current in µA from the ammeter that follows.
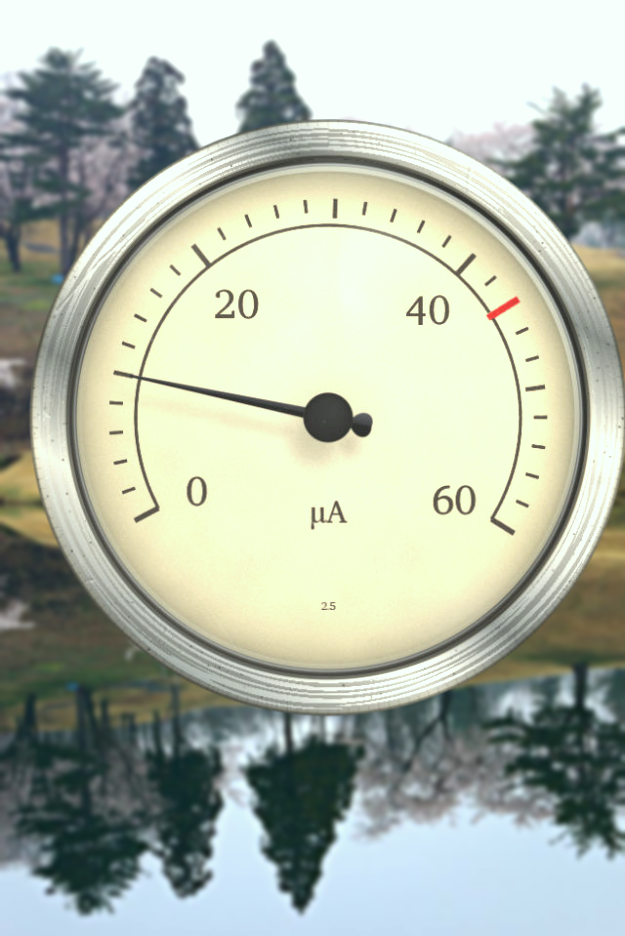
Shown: 10 µA
